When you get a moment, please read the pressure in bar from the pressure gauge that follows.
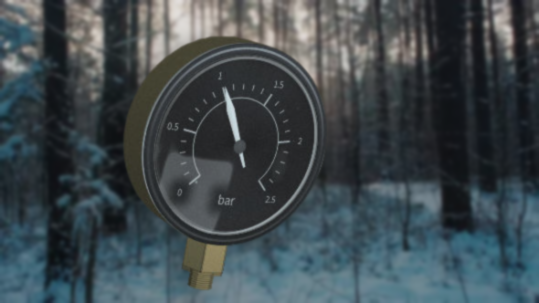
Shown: 1 bar
